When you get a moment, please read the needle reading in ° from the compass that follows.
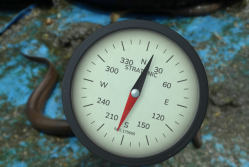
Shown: 190 °
